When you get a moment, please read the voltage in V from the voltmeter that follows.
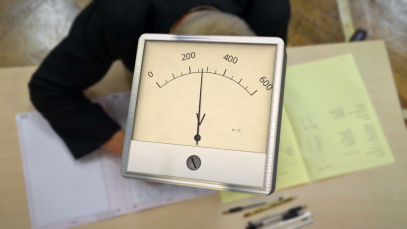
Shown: 275 V
